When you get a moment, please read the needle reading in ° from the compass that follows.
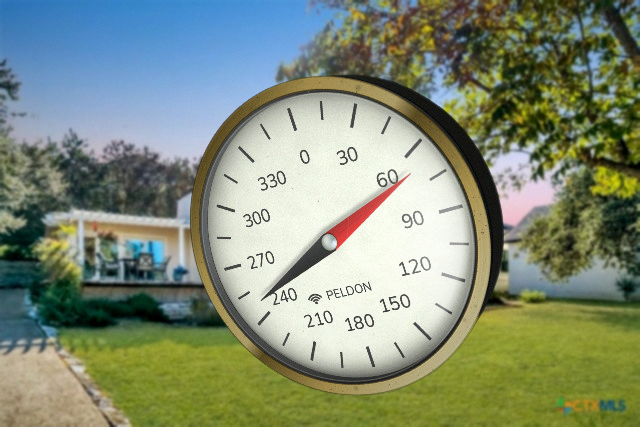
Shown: 67.5 °
